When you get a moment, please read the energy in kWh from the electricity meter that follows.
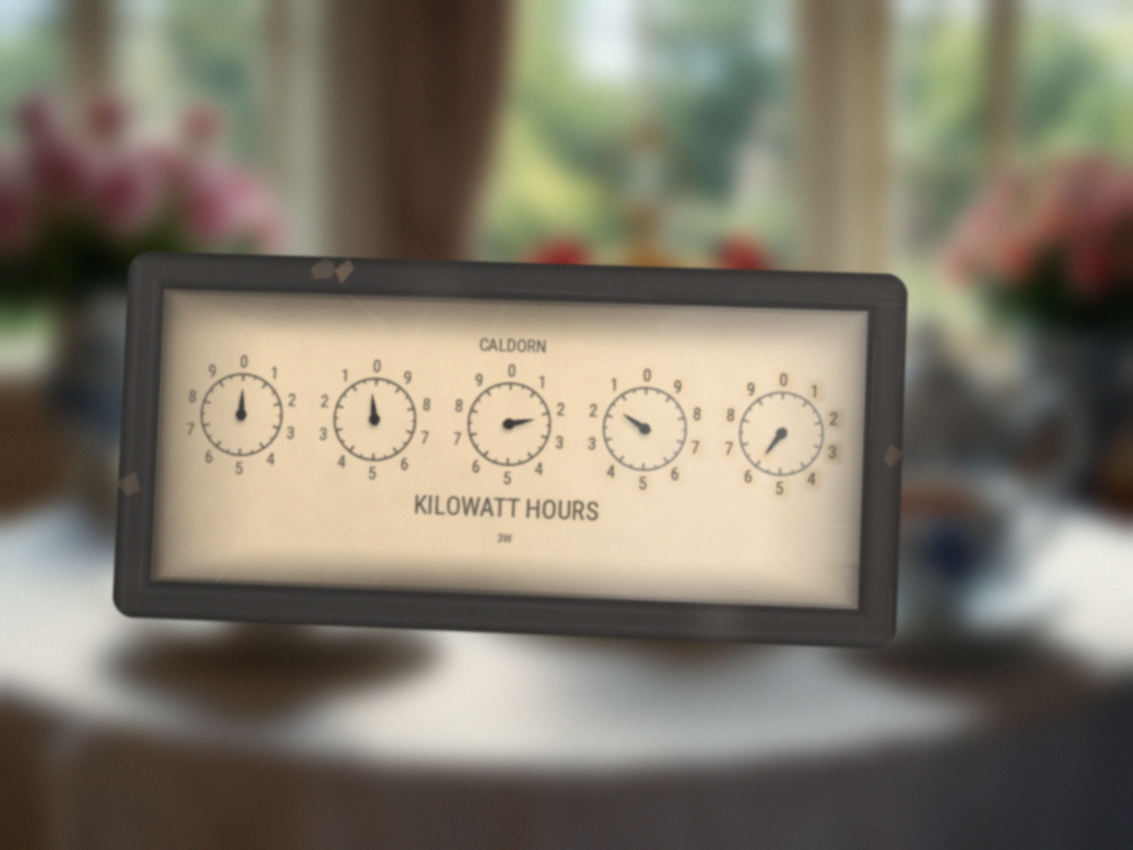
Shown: 216 kWh
